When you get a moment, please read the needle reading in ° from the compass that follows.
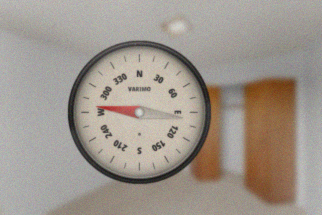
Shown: 277.5 °
